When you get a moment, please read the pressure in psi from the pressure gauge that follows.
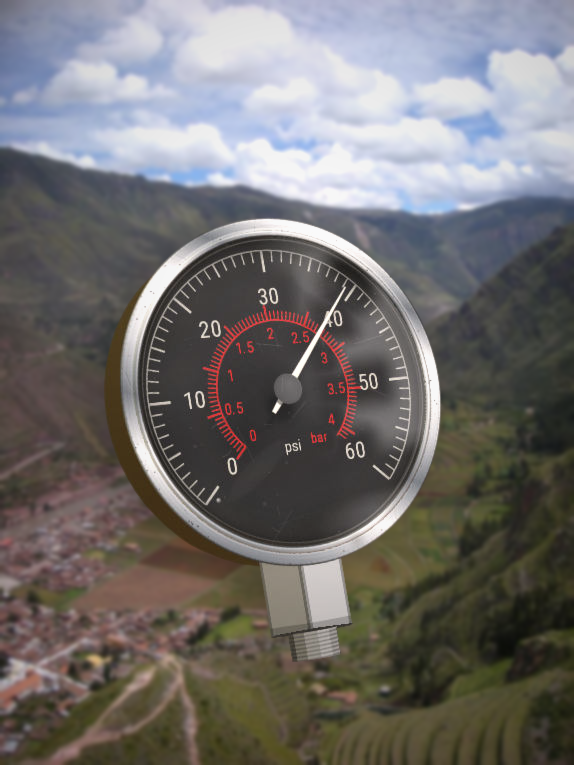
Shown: 39 psi
